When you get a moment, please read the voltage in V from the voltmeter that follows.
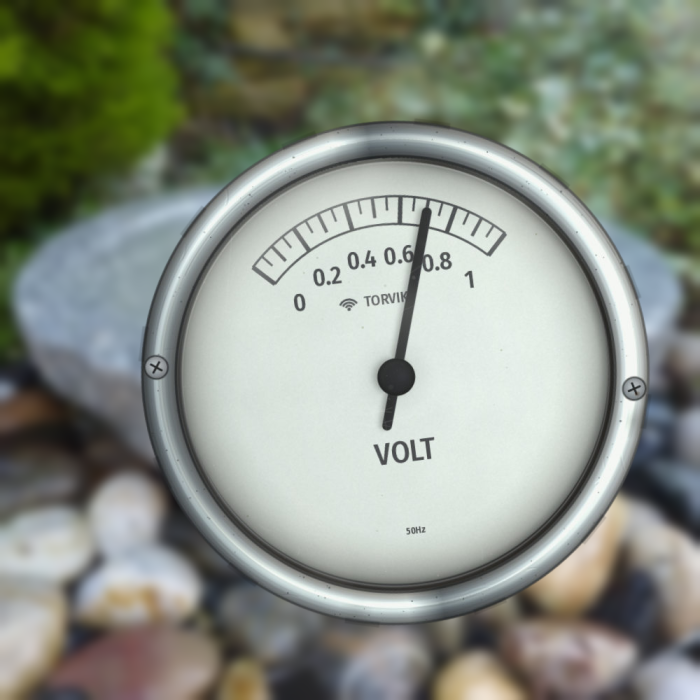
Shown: 0.7 V
